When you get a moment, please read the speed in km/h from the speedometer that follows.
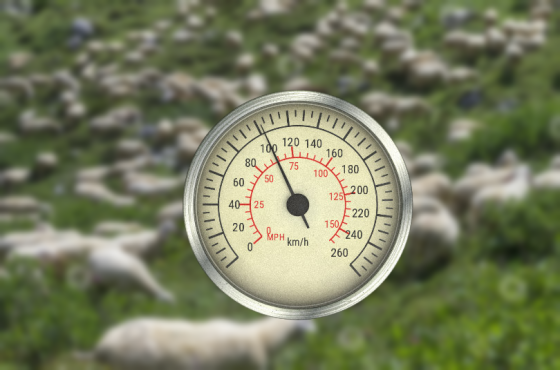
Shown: 102.5 km/h
